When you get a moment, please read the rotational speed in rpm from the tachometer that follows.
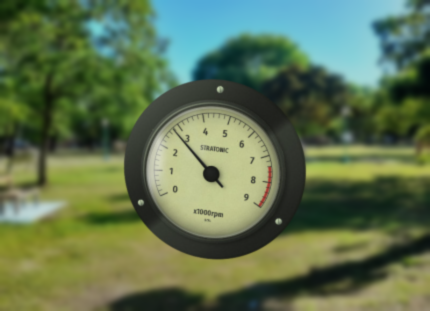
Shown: 2800 rpm
